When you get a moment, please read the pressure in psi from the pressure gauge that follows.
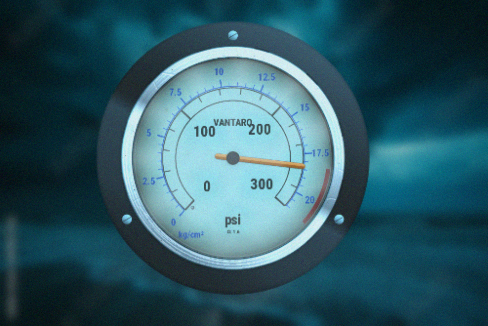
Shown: 260 psi
